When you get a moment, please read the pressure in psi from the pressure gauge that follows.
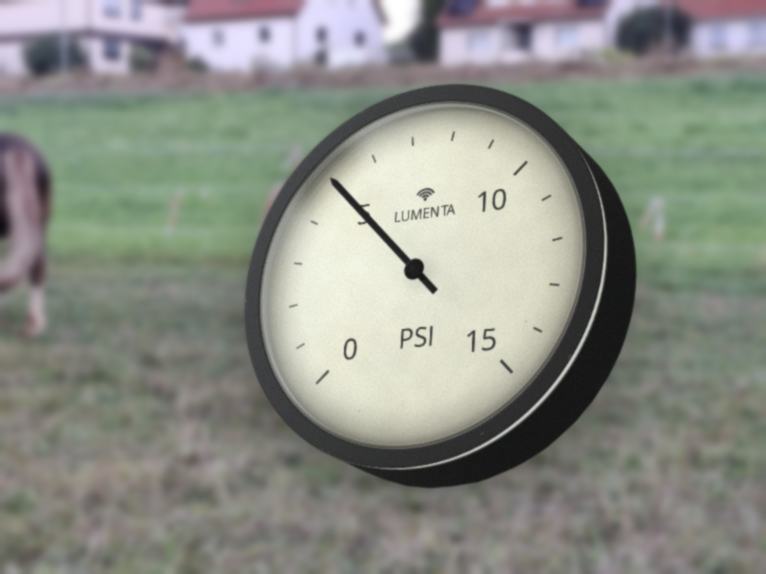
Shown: 5 psi
